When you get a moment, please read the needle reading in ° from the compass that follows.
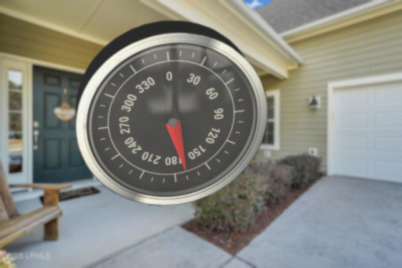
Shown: 170 °
